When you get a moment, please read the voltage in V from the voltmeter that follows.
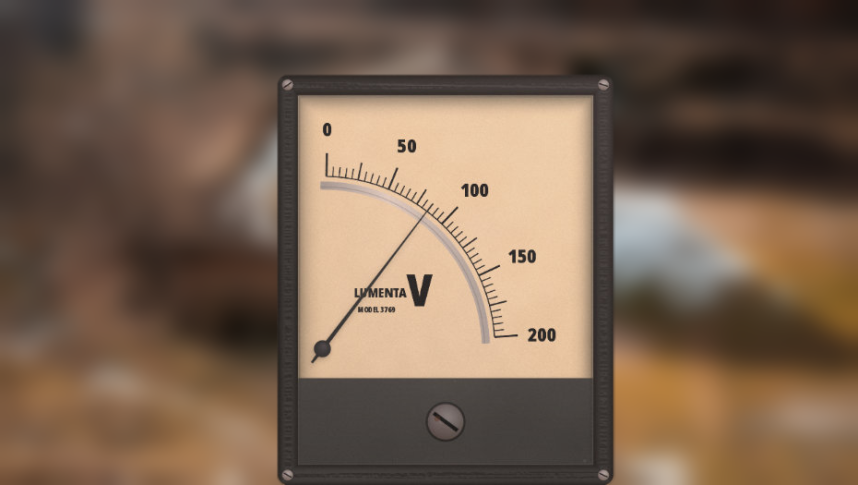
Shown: 85 V
